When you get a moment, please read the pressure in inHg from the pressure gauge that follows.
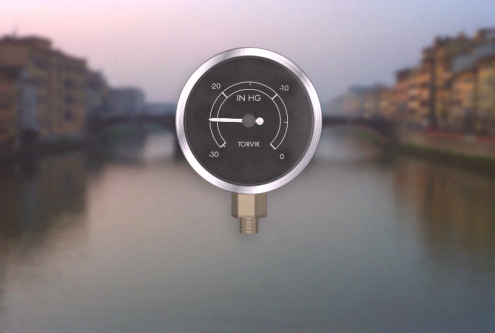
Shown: -25 inHg
